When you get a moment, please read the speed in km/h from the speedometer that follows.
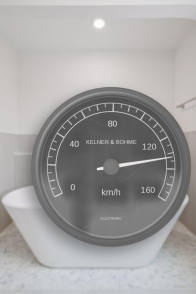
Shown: 132.5 km/h
